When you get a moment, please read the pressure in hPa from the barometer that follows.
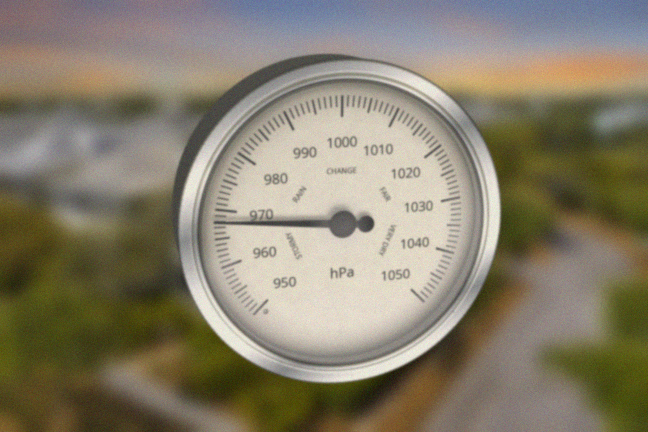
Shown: 968 hPa
